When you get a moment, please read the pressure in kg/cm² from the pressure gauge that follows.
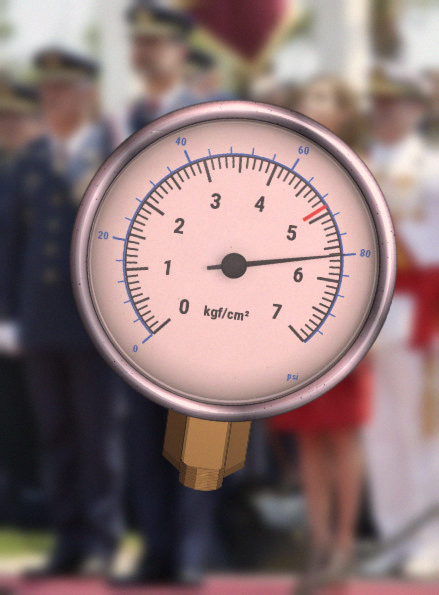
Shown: 5.6 kg/cm²
